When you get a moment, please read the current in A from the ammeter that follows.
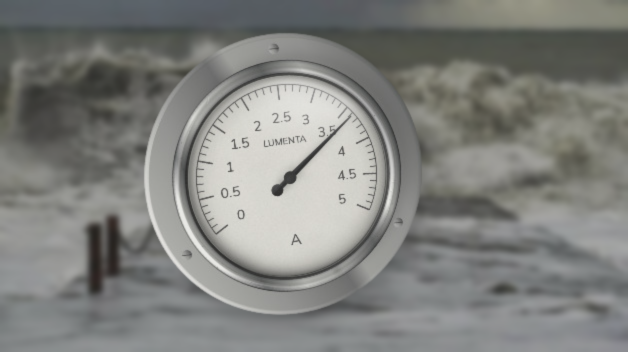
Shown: 3.6 A
